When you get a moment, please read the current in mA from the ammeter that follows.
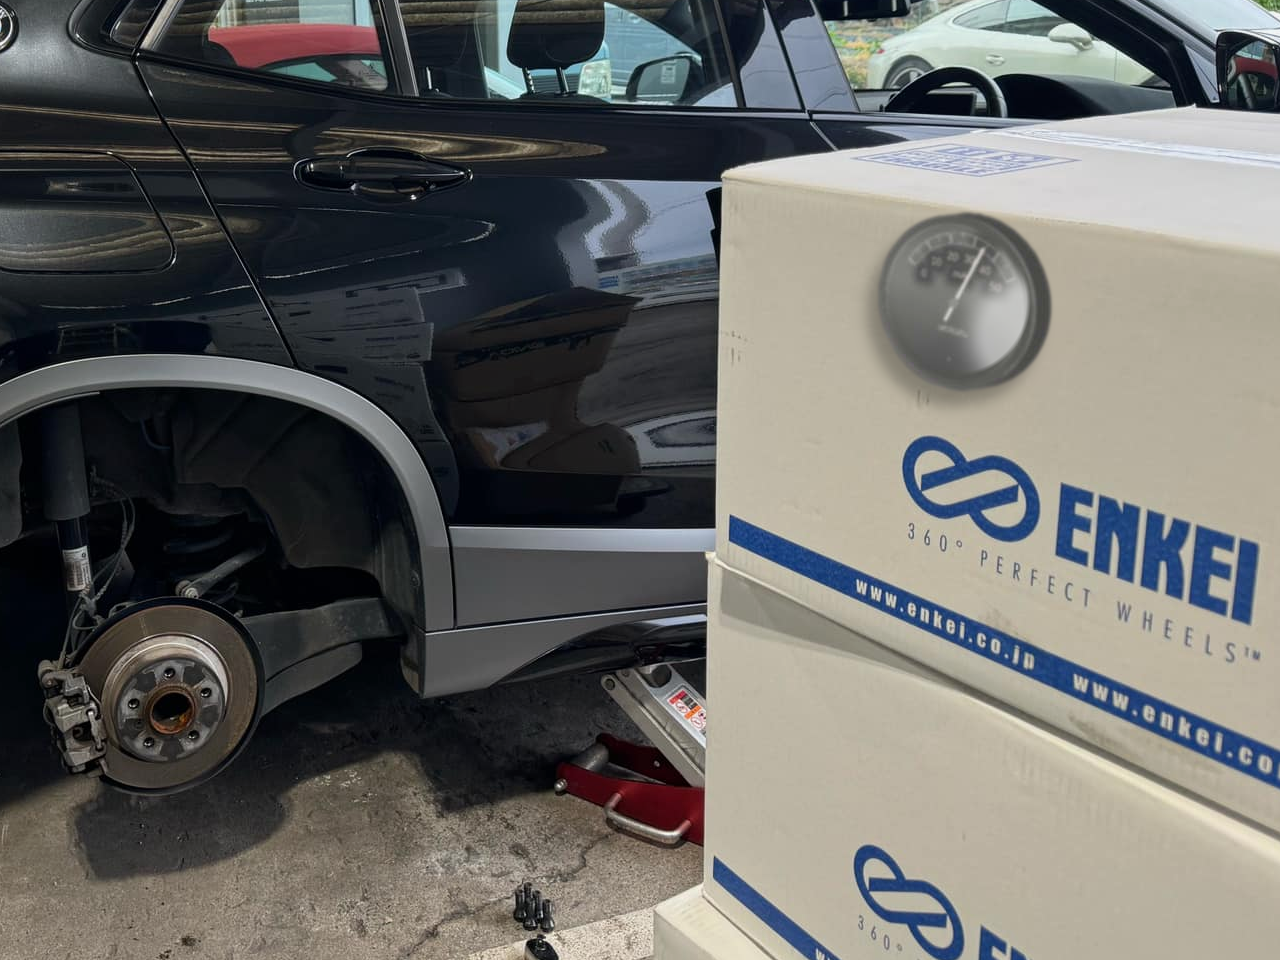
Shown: 35 mA
